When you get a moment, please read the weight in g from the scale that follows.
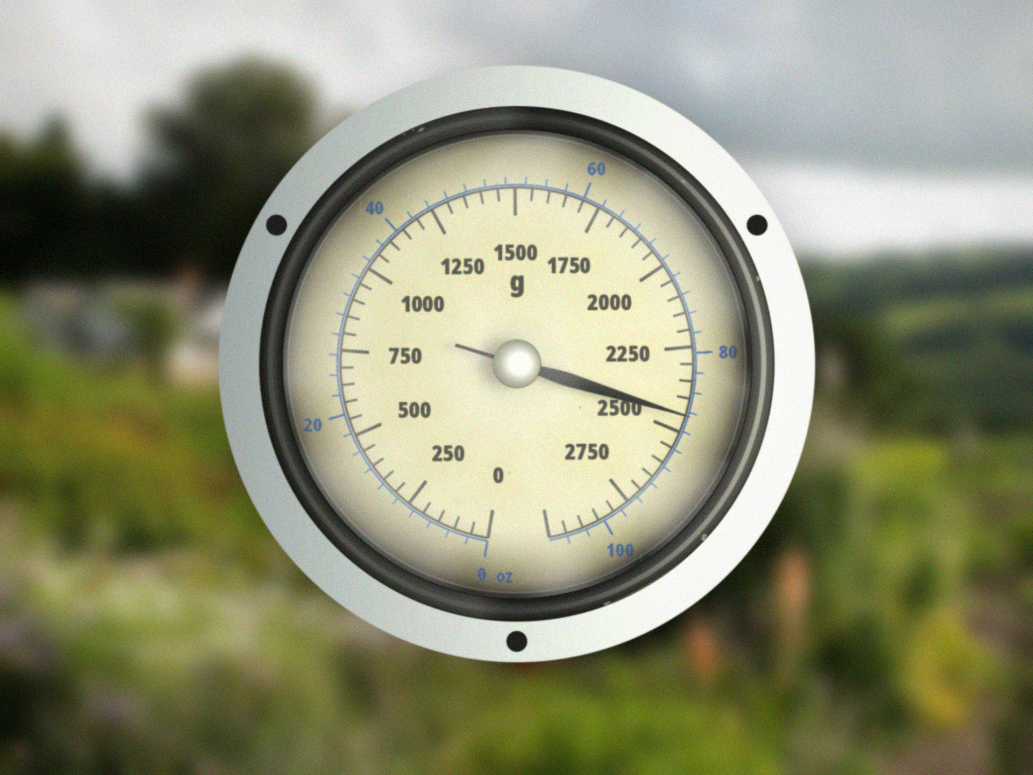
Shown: 2450 g
